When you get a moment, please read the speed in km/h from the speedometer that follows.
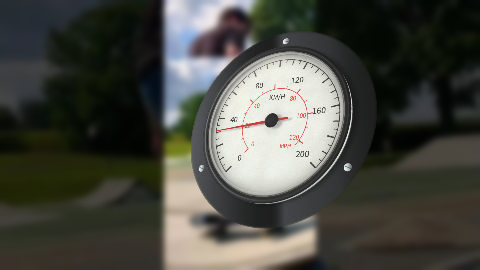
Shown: 30 km/h
